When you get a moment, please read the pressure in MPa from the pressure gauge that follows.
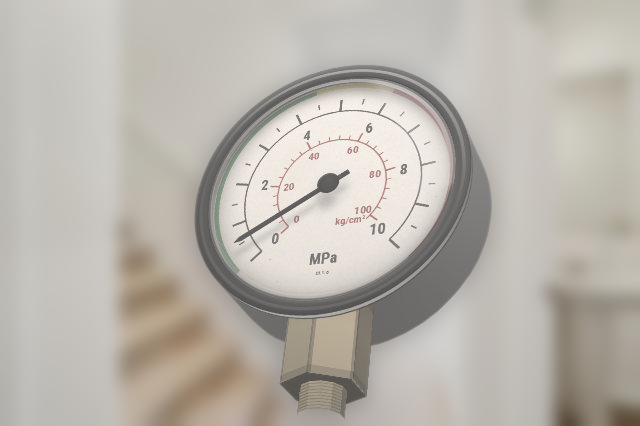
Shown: 0.5 MPa
